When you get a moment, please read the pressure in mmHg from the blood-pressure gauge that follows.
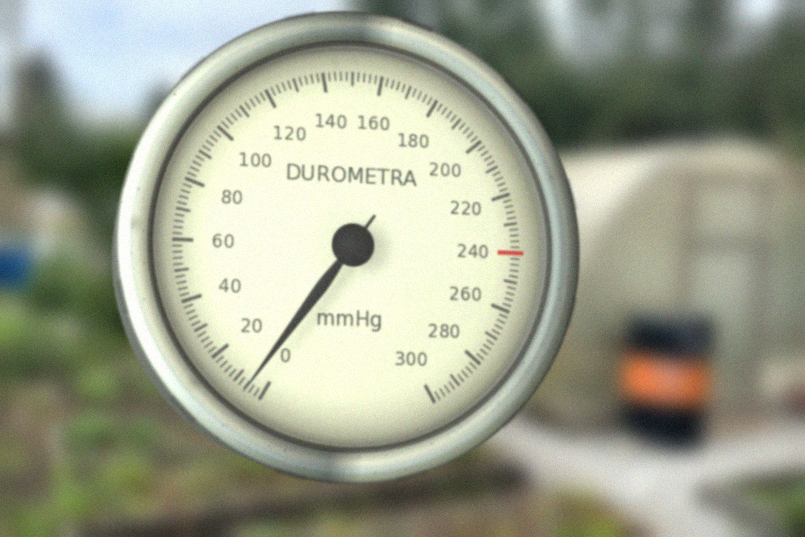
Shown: 6 mmHg
